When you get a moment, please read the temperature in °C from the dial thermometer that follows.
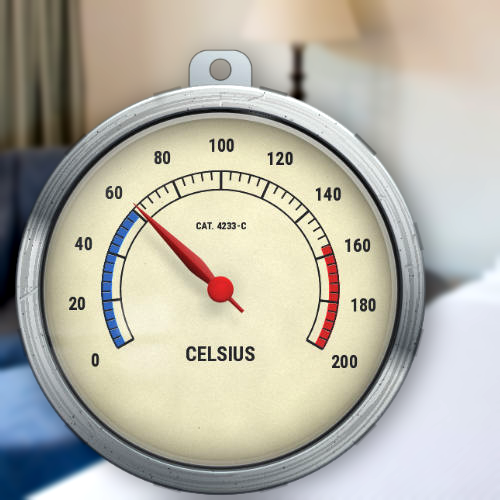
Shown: 62 °C
